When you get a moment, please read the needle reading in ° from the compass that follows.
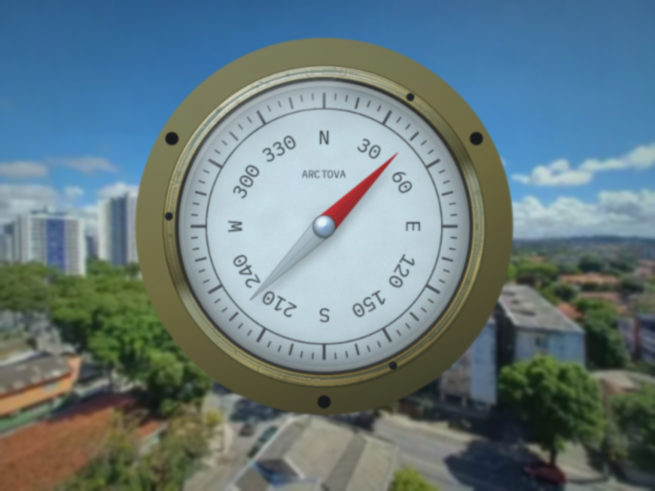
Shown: 45 °
